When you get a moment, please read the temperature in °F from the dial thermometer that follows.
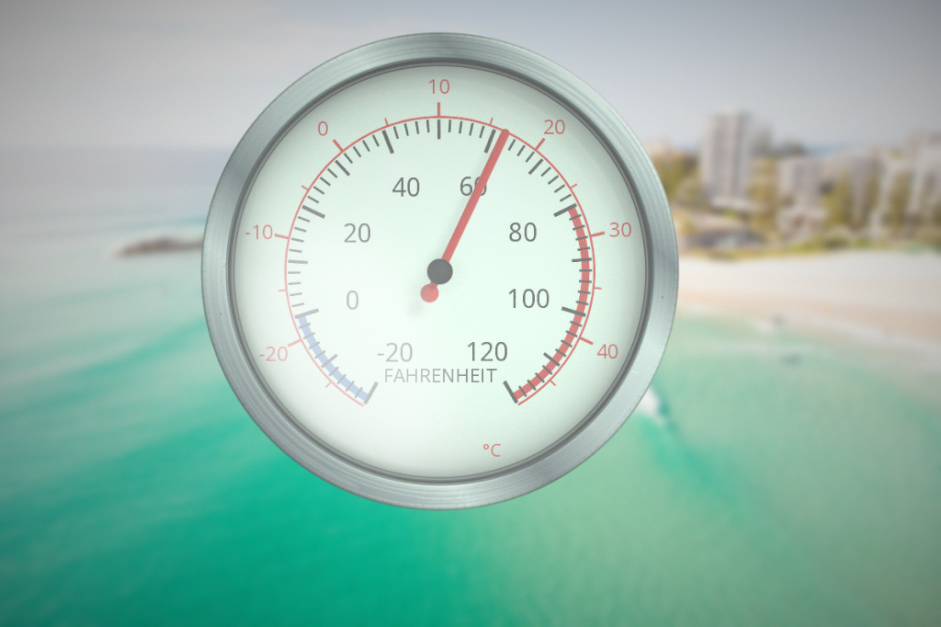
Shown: 62 °F
